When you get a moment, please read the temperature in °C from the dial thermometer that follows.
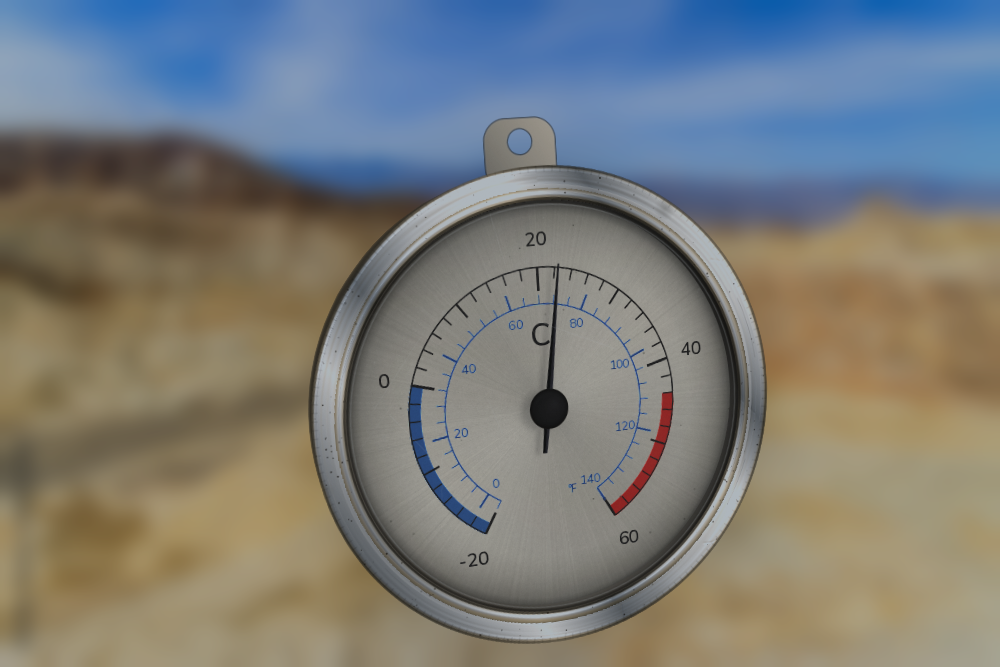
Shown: 22 °C
